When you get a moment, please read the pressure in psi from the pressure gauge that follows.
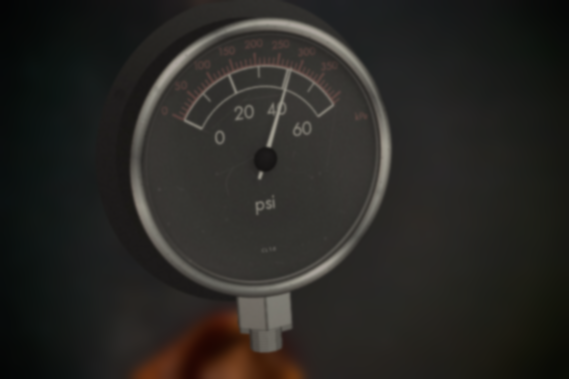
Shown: 40 psi
